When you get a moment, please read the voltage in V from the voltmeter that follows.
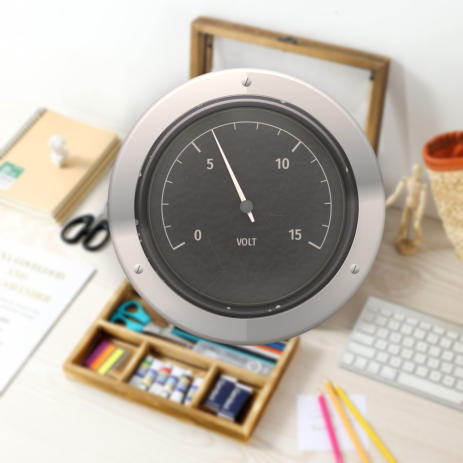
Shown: 6 V
